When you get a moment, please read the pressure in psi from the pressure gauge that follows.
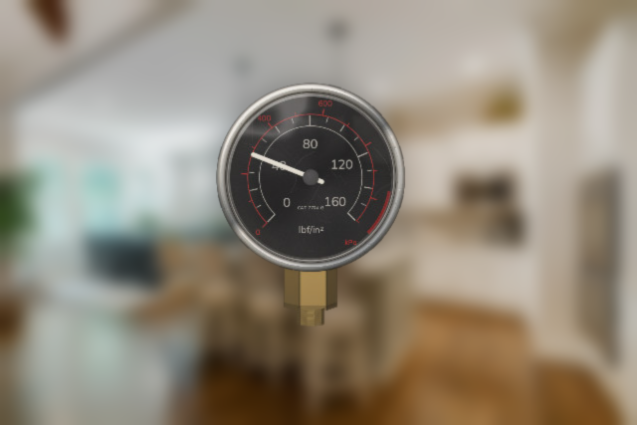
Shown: 40 psi
